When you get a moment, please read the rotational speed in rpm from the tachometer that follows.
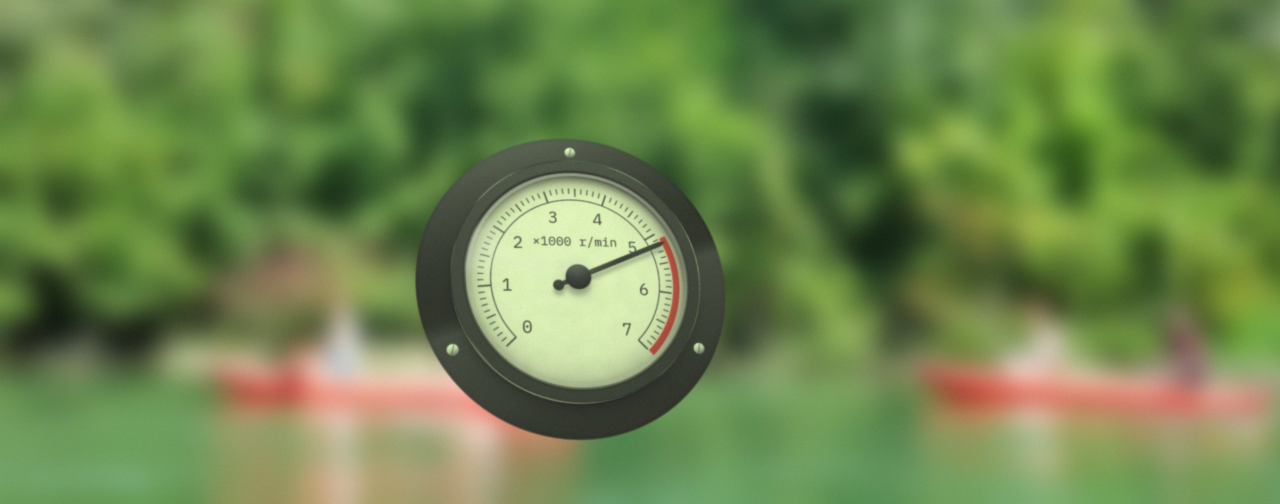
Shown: 5200 rpm
